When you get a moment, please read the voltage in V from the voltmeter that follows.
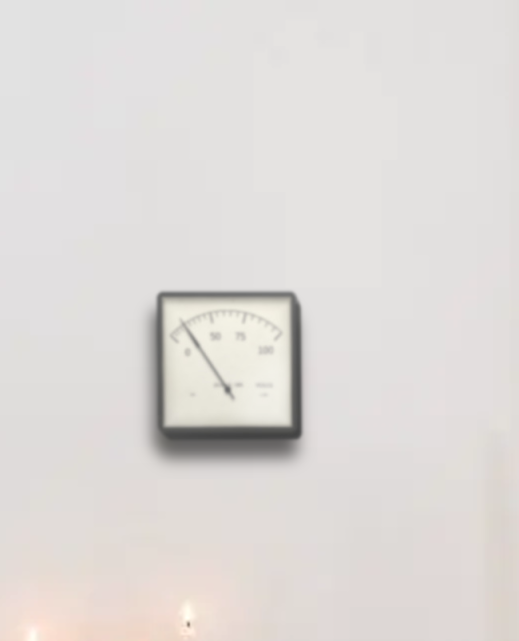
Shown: 25 V
